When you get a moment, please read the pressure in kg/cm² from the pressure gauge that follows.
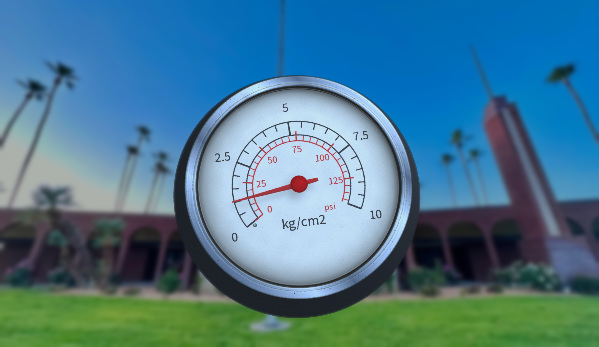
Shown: 1 kg/cm²
